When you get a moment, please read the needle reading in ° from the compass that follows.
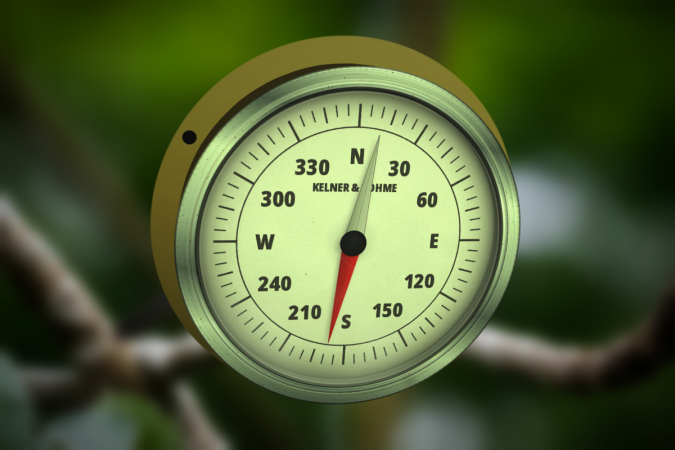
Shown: 190 °
